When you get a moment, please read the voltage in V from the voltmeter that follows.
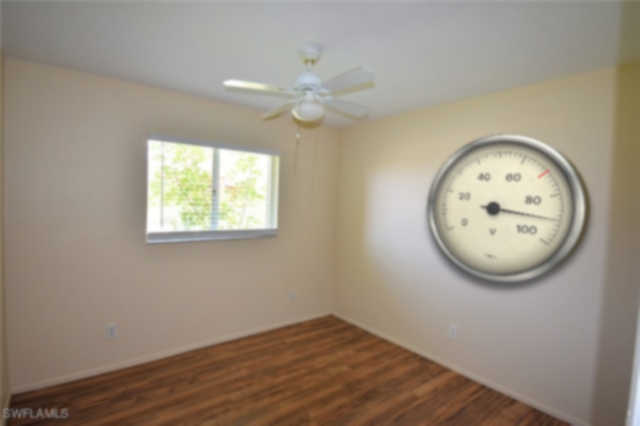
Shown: 90 V
